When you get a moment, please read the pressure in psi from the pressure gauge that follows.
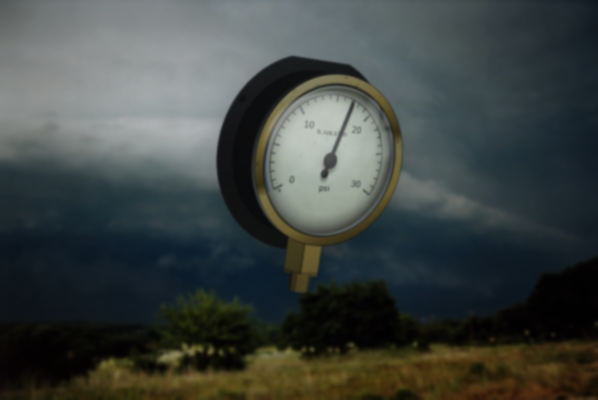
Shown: 17 psi
